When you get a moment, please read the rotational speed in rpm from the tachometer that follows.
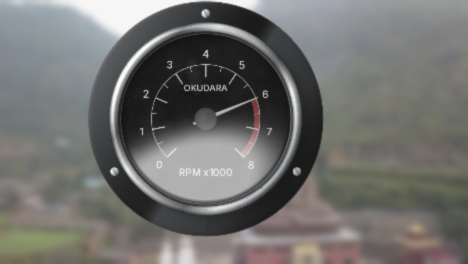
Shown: 6000 rpm
